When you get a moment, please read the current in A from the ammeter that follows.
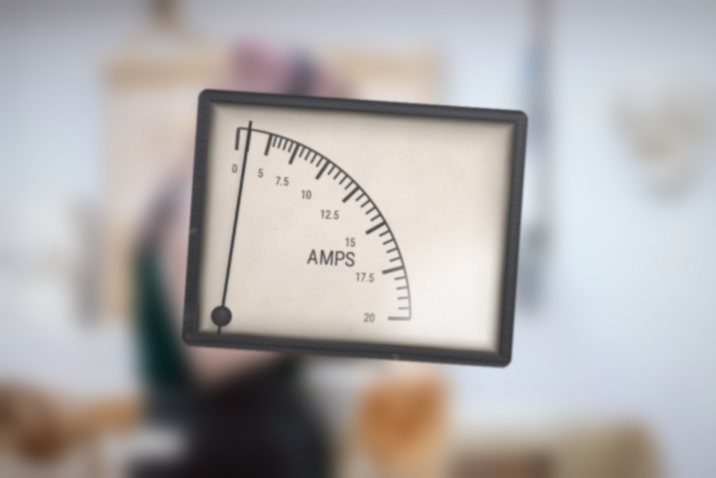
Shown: 2.5 A
